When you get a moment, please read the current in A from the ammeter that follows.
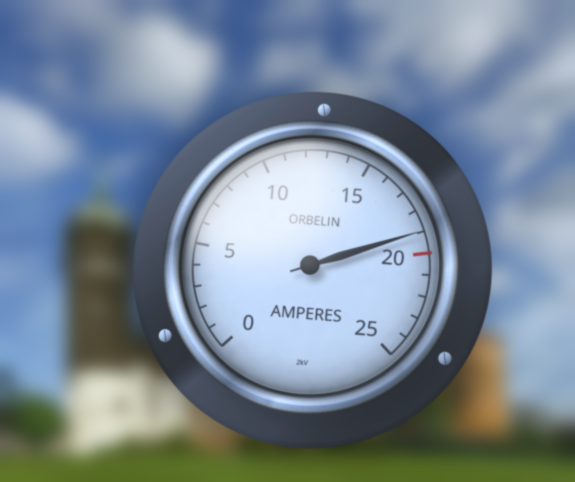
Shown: 19 A
